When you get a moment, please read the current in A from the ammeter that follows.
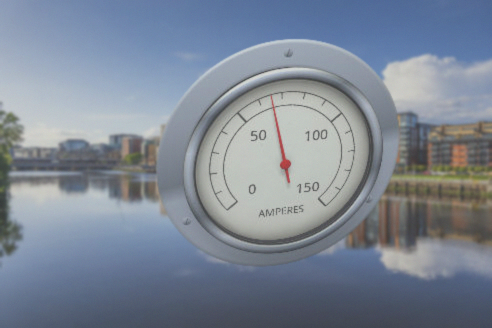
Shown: 65 A
